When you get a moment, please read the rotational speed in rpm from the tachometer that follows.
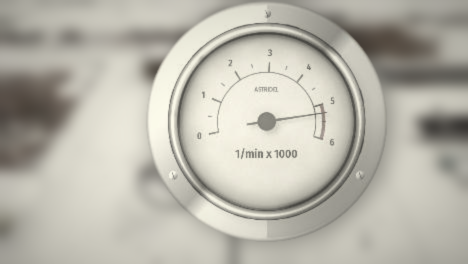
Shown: 5250 rpm
